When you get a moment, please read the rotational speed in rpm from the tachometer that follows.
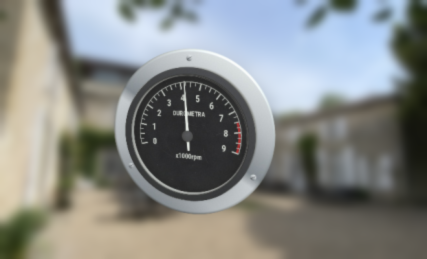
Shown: 4250 rpm
